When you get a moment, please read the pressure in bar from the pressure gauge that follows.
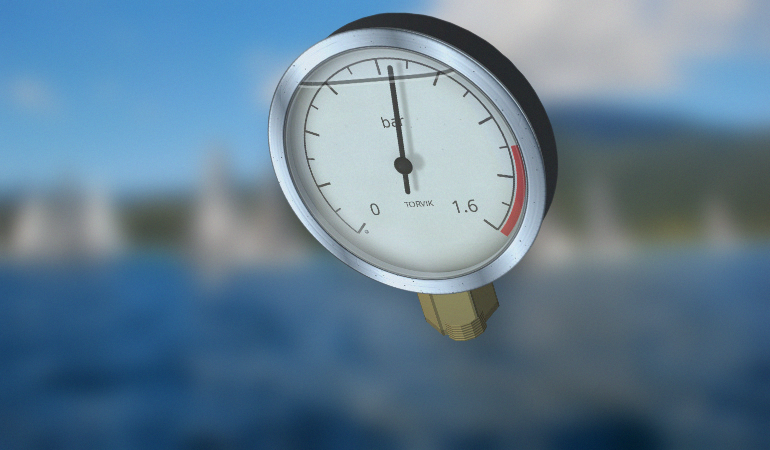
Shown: 0.85 bar
